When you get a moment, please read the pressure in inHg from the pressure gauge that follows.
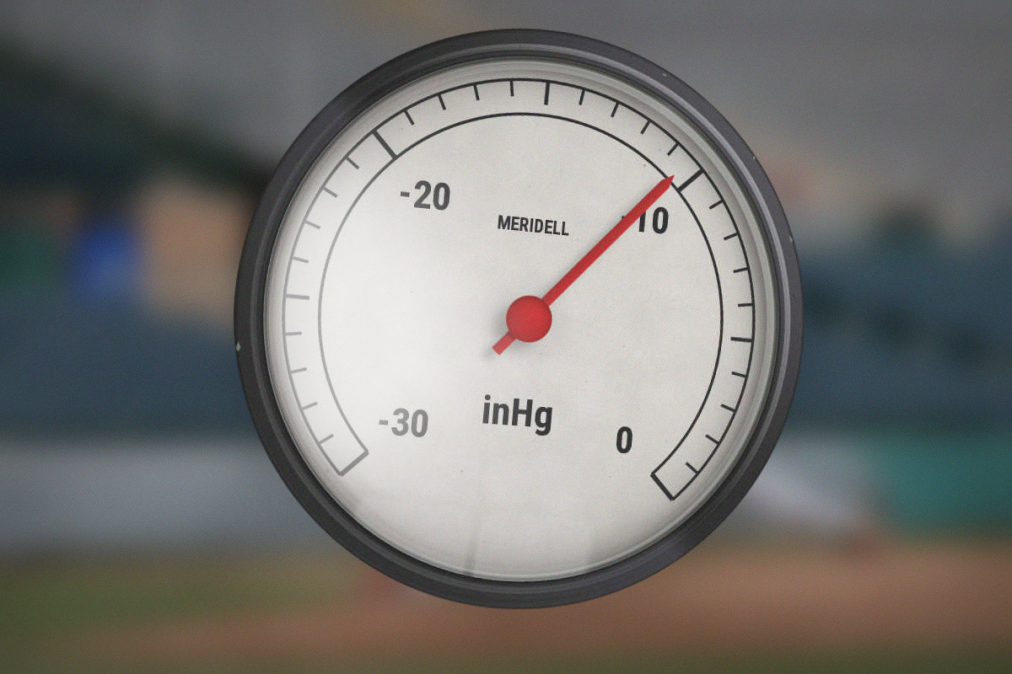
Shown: -10.5 inHg
